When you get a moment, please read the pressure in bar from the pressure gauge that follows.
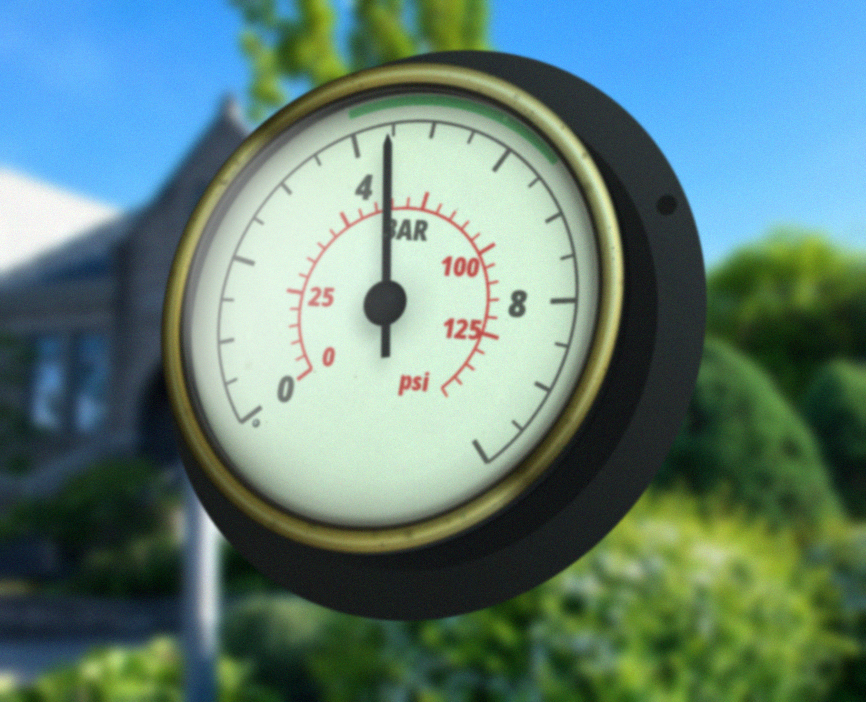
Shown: 4.5 bar
